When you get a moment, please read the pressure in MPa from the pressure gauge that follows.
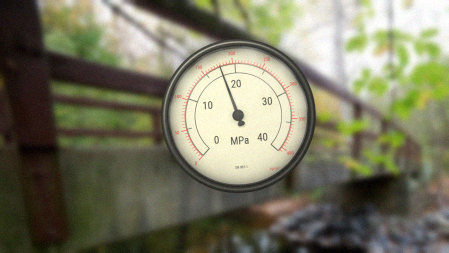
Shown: 17.5 MPa
